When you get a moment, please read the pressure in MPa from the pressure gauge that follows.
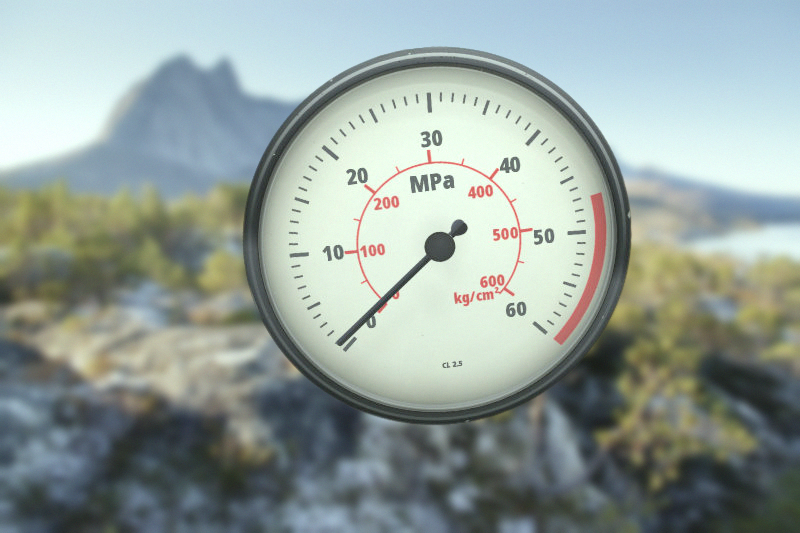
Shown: 1 MPa
